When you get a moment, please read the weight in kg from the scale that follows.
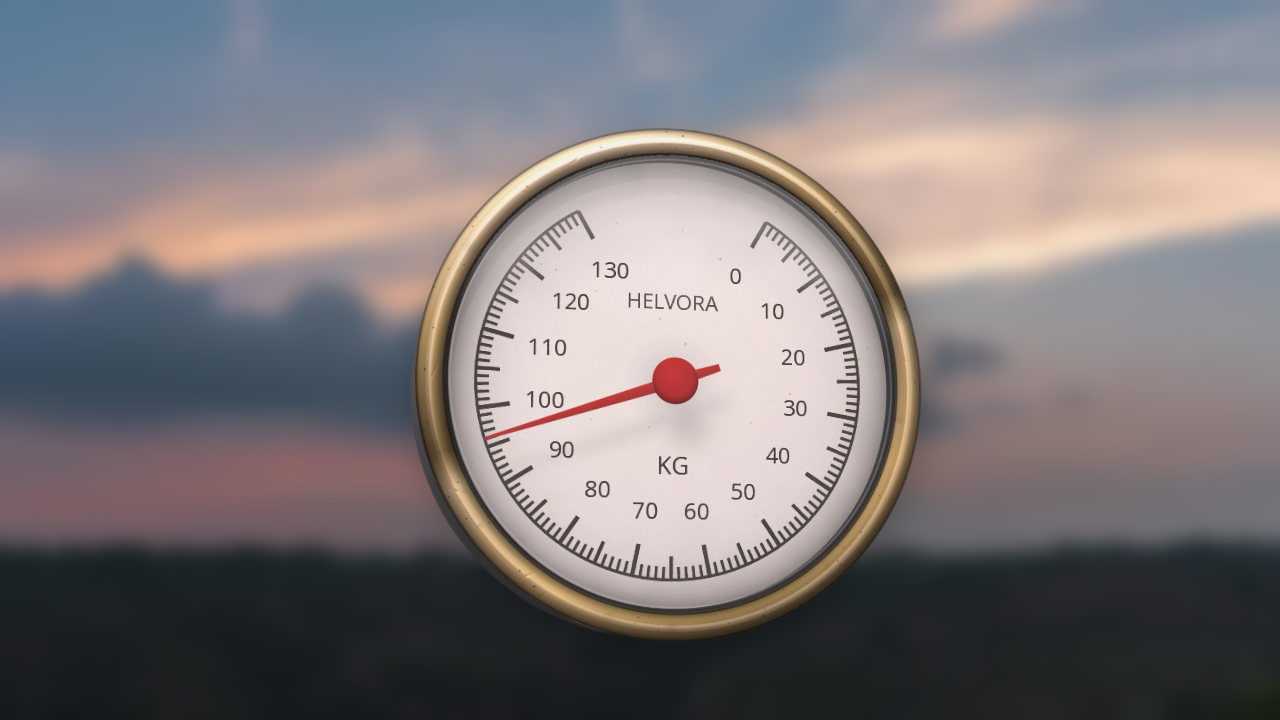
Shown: 96 kg
